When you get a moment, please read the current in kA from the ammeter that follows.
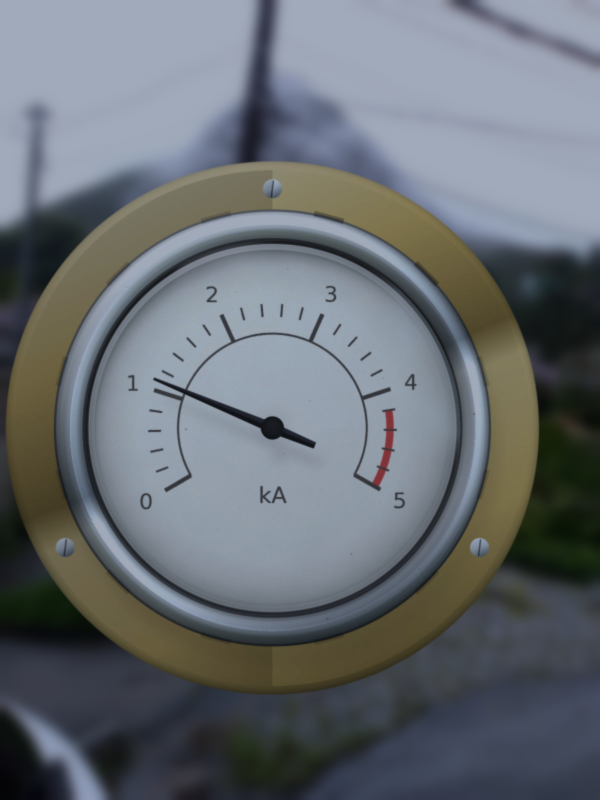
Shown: 1.1 kA
